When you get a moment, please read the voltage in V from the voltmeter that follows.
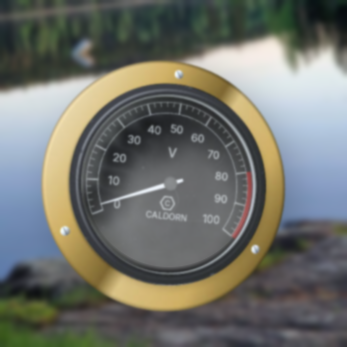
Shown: 2 V
